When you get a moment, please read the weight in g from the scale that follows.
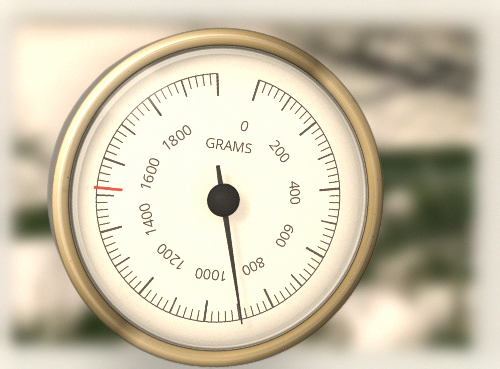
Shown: 900 g
